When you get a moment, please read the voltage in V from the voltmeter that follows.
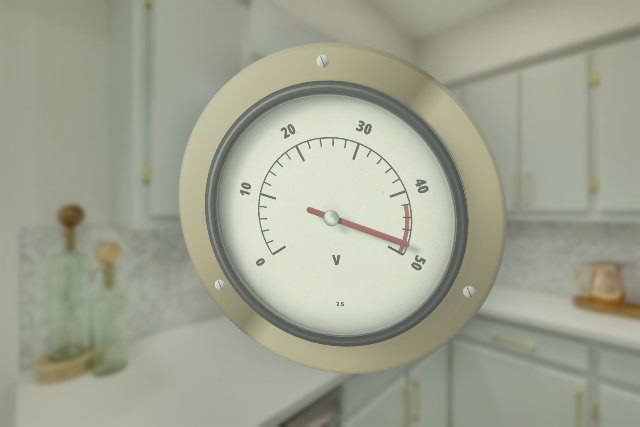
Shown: 48 V
